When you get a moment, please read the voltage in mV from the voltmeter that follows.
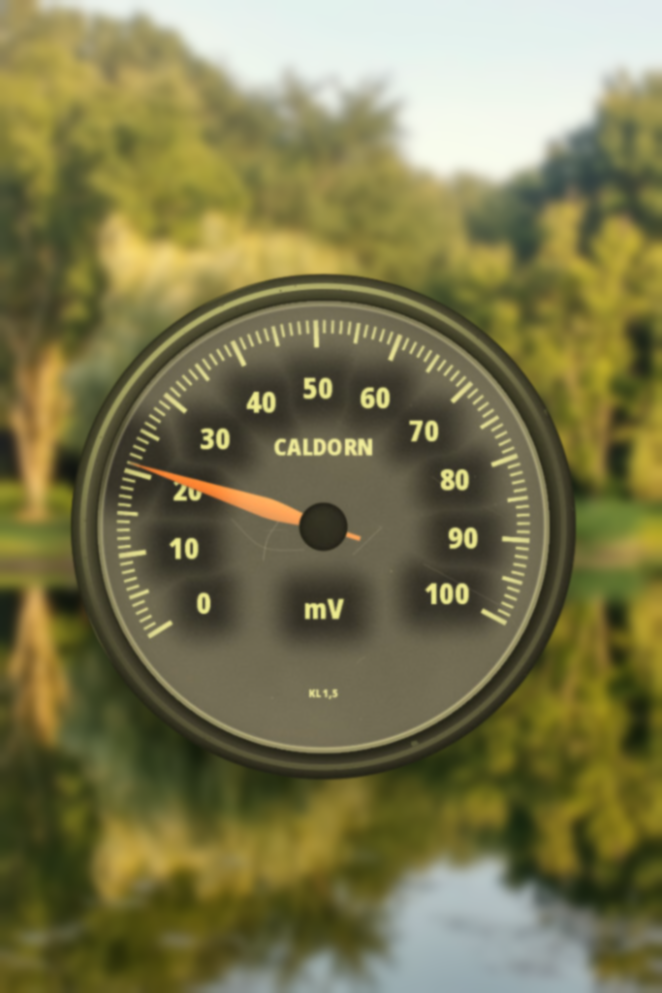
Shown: 21 mV
